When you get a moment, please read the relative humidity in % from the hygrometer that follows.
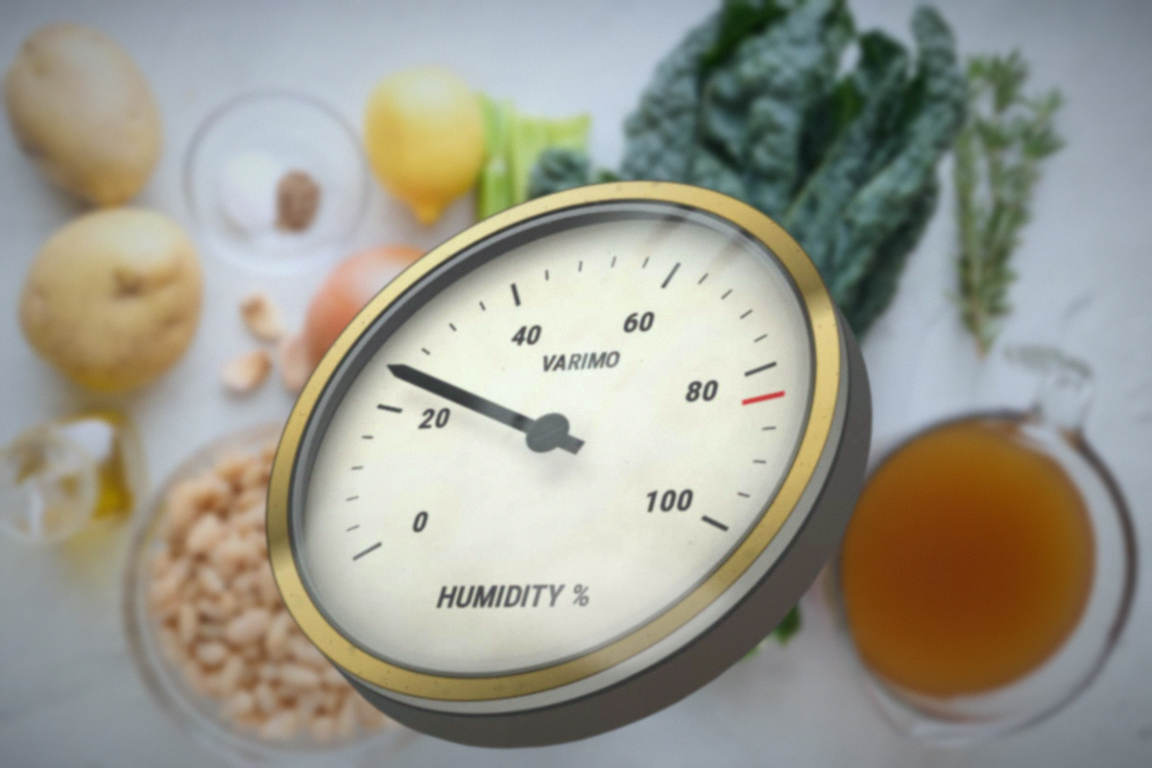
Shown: 24 %
